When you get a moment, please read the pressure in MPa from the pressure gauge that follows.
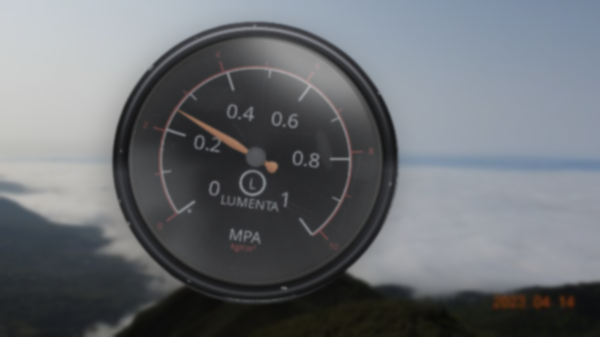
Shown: 0.25 MPa
